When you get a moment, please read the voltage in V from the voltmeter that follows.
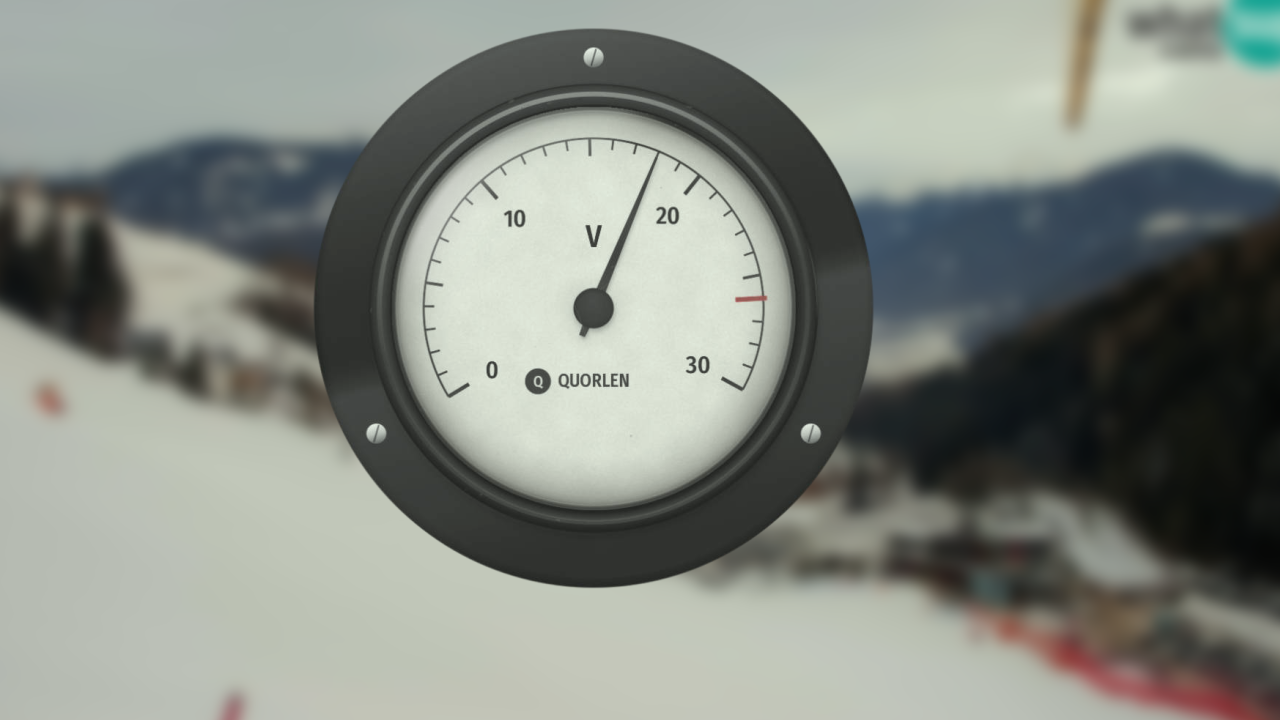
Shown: 18 V
